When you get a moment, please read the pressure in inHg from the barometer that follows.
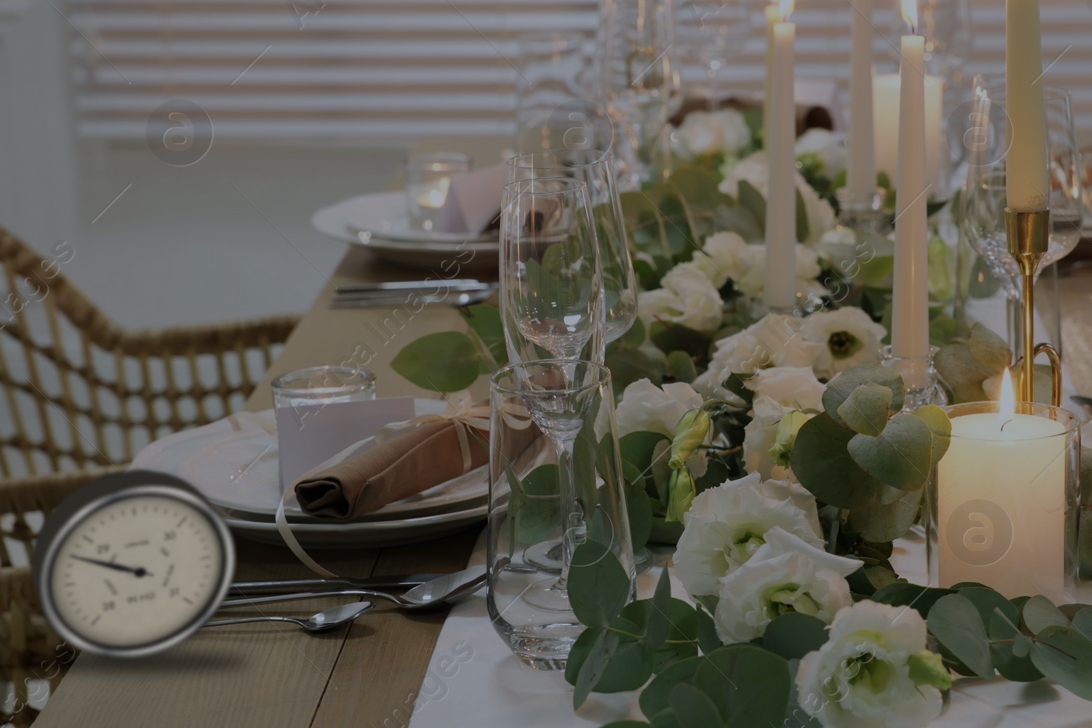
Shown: 28.8 inHg
